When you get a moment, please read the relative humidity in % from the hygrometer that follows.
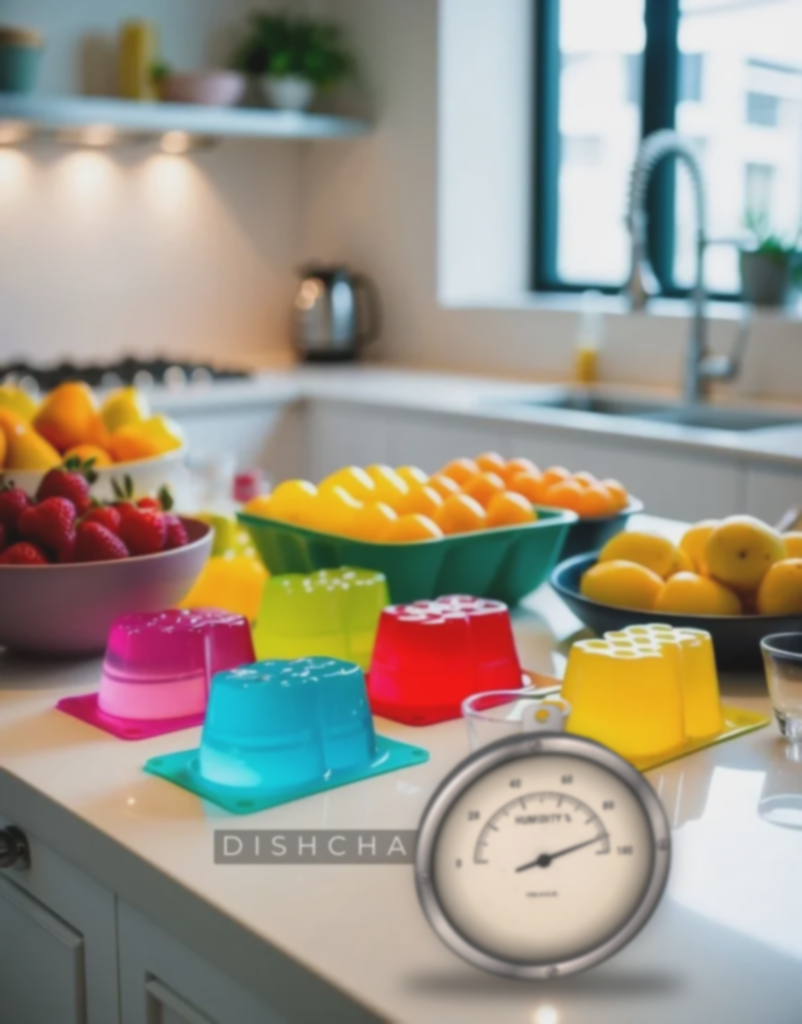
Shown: 90 %
